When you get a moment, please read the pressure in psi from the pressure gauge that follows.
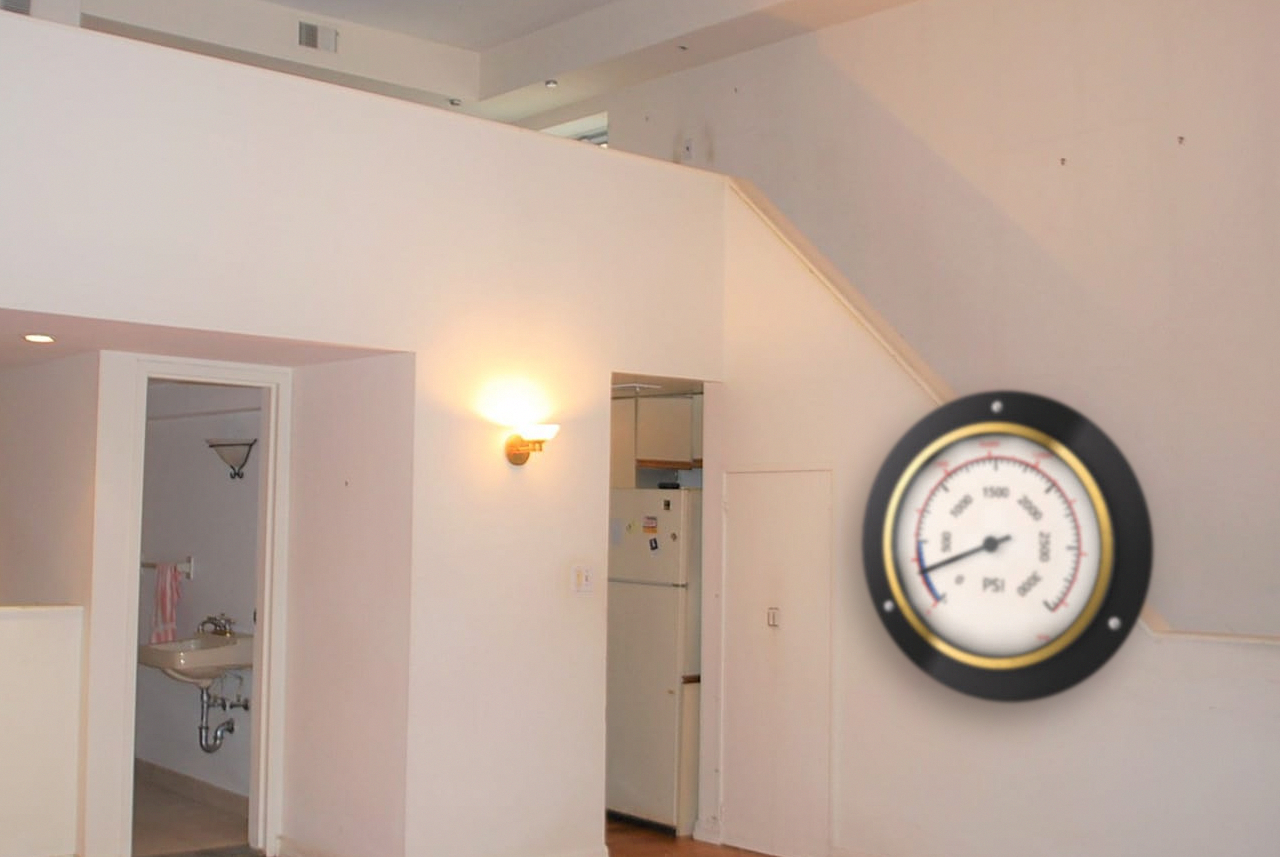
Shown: 250 psi
